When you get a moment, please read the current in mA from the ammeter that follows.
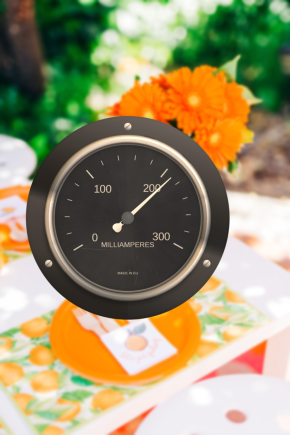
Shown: 210 mA
